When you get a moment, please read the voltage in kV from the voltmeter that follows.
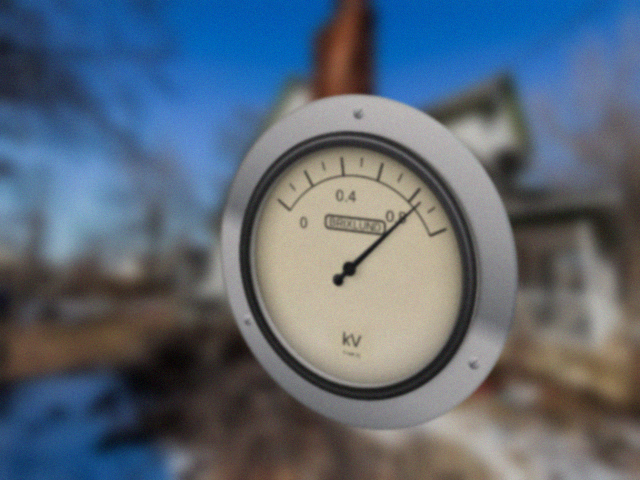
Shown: 0.85 kV
